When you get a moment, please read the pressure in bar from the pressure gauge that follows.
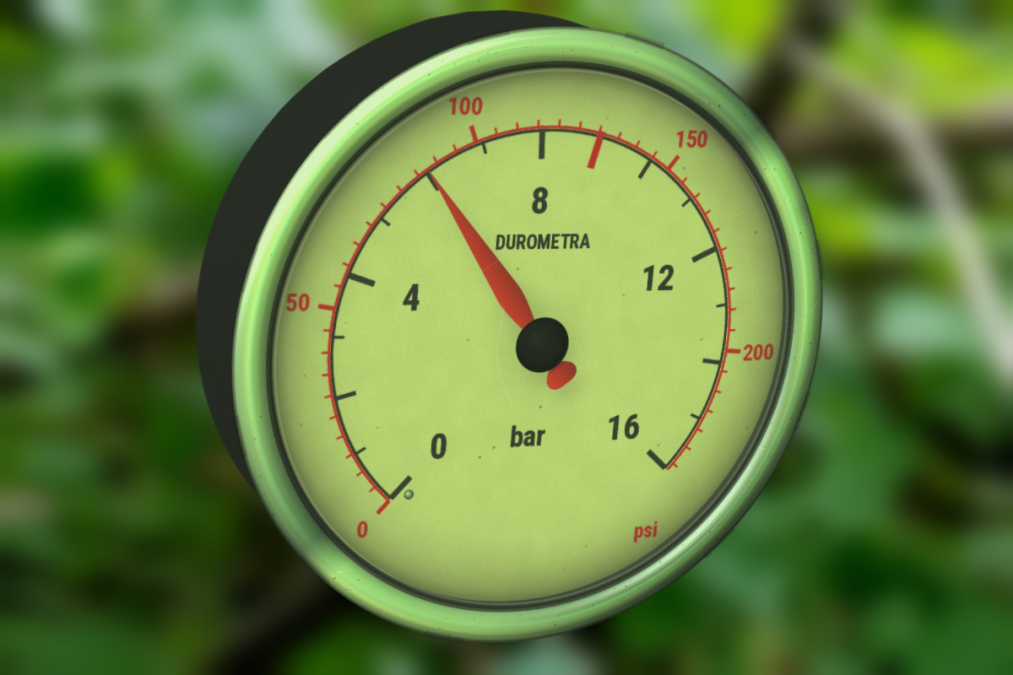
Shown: 6 bar
